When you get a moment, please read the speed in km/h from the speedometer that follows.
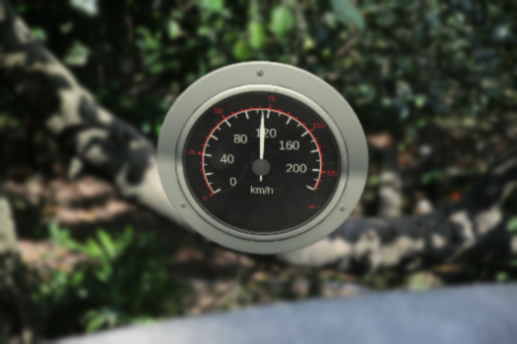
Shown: 115 km/h
